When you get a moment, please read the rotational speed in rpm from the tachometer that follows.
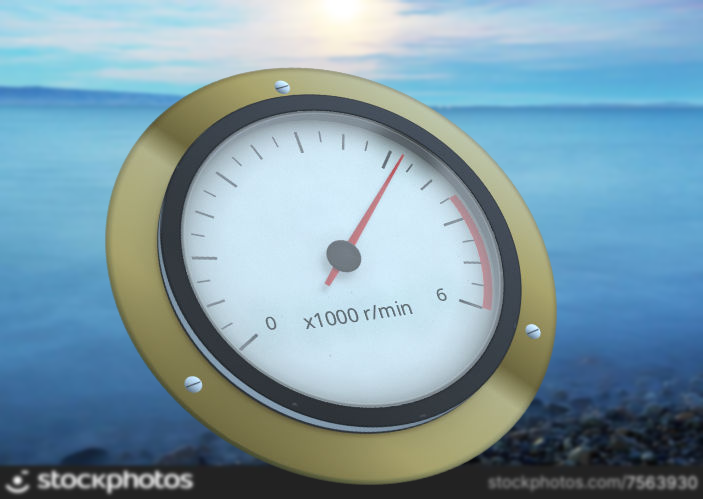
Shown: 4125 rpm
